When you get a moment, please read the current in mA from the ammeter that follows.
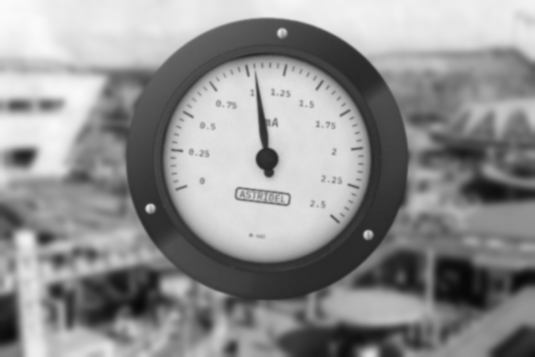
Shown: 1.05 mA
